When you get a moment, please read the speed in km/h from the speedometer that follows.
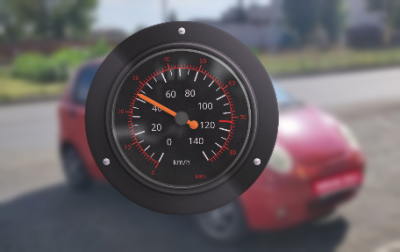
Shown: 42.5 km/h
